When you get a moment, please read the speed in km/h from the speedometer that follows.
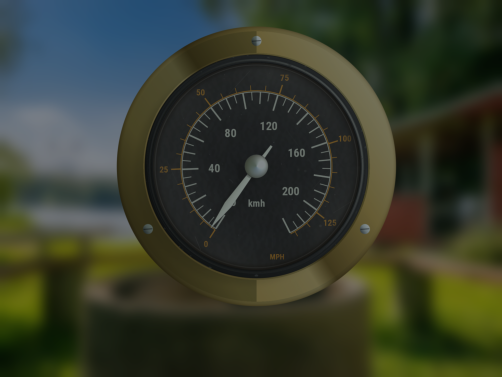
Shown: 2.5 km/h
